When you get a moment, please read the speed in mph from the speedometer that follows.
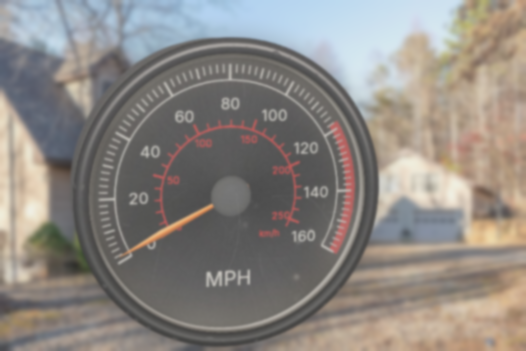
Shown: 2 mph
